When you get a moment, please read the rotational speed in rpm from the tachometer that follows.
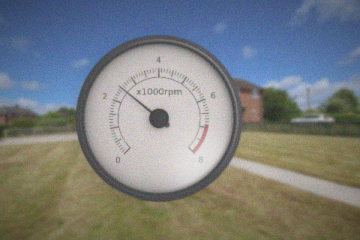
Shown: 2500 rpm
